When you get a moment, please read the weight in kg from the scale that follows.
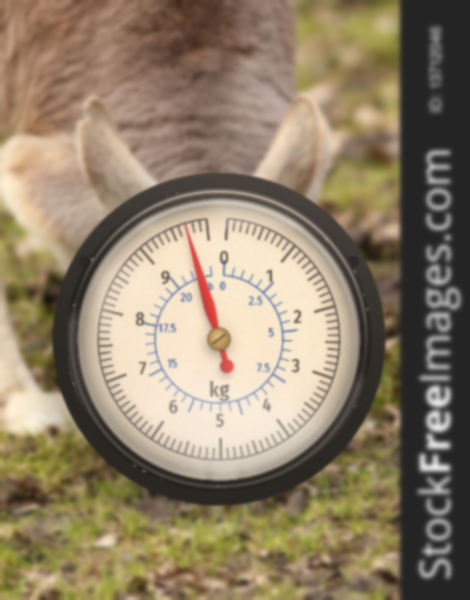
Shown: 9.7 kg
